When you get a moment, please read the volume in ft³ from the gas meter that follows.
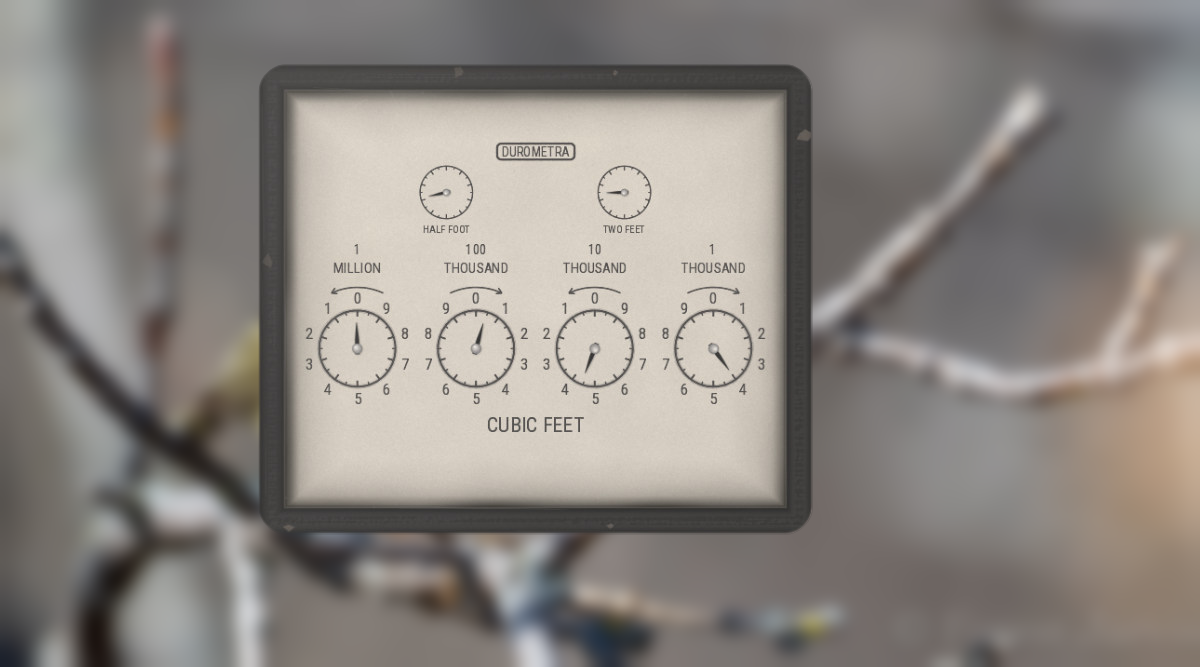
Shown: 4400 ft³
